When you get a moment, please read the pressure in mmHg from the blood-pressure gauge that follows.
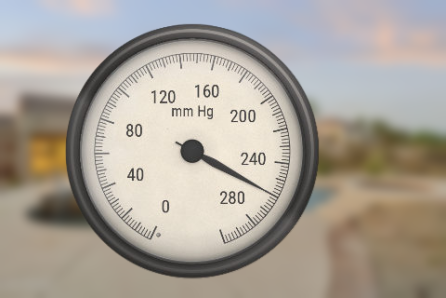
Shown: 260 mmHg
